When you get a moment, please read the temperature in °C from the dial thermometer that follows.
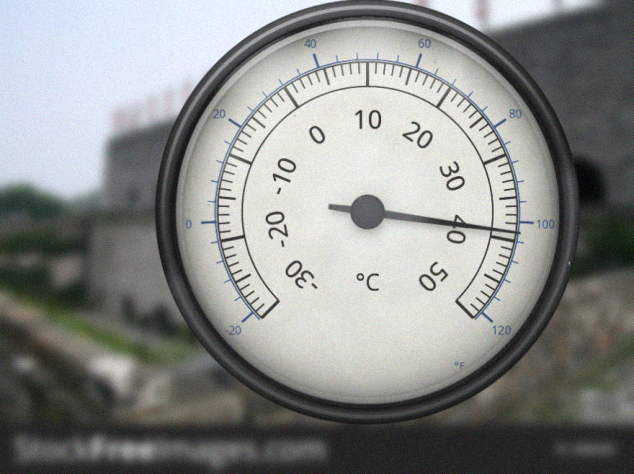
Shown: 39 °C
